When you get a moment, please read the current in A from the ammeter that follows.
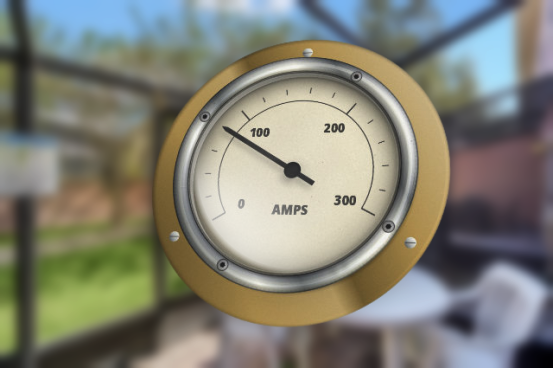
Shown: 80 A
